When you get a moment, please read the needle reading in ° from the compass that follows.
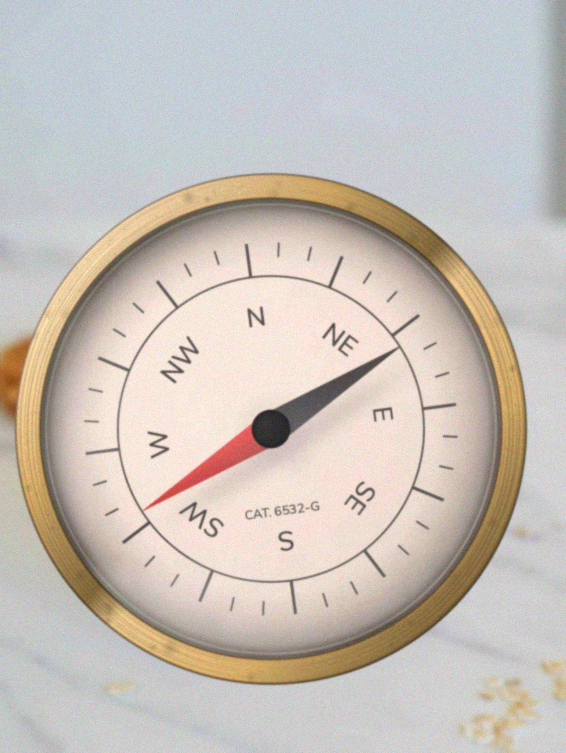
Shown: 245 °
